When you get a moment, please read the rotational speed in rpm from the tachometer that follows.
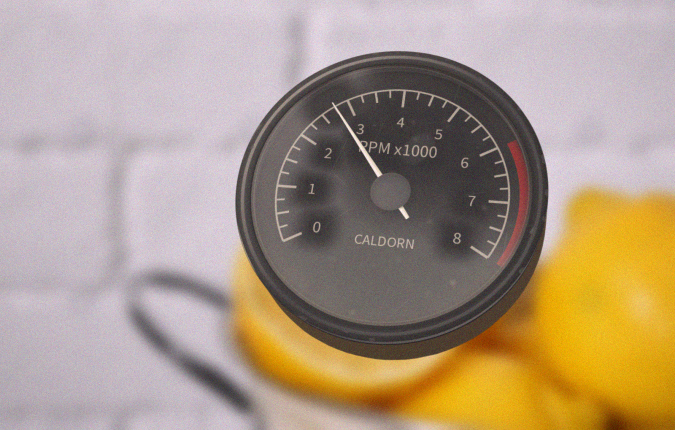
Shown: 2750 rpm
